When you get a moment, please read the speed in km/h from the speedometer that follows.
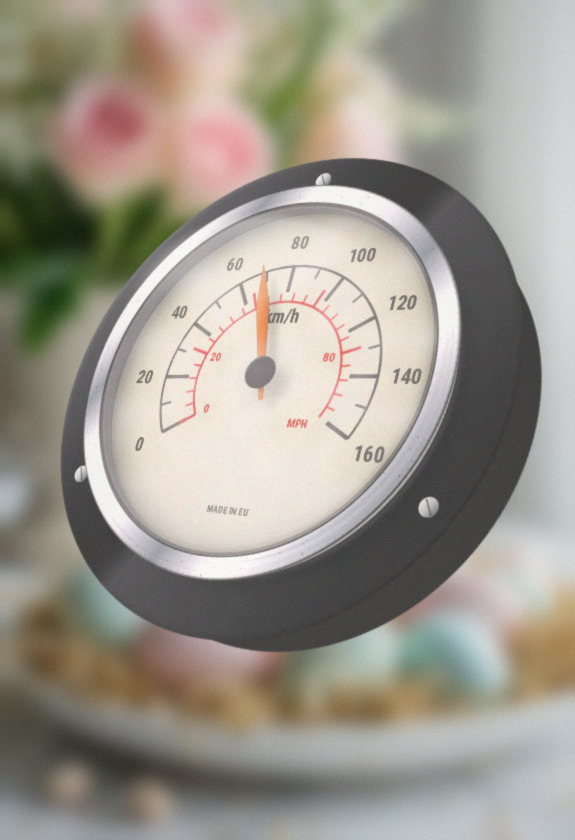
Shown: 70 km/h
